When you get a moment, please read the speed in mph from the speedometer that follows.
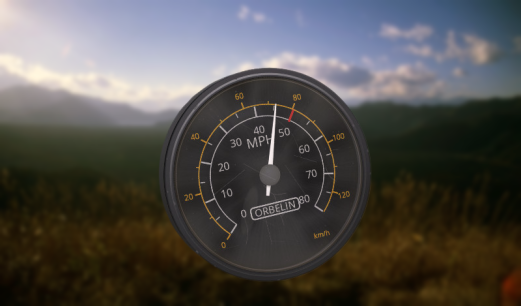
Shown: 45 mph
